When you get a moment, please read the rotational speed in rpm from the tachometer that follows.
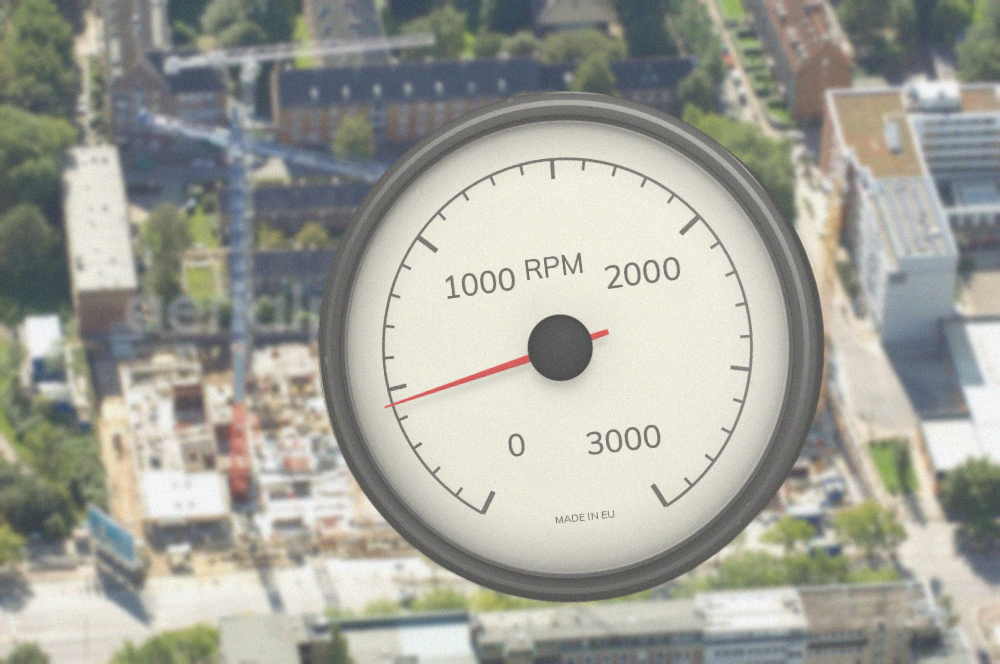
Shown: 450 rpm
